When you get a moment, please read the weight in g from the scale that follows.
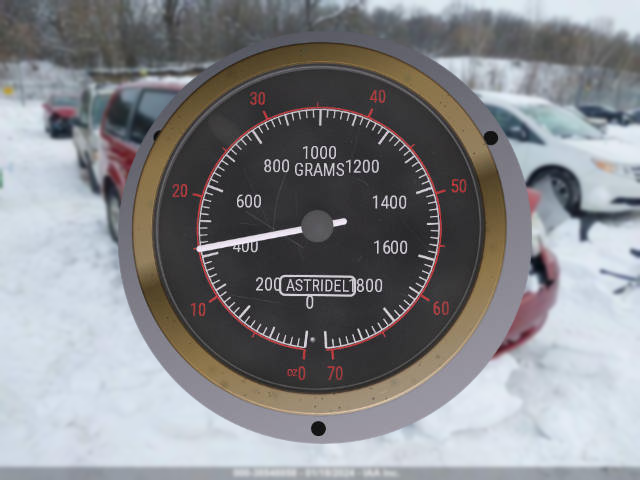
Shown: 420 g
